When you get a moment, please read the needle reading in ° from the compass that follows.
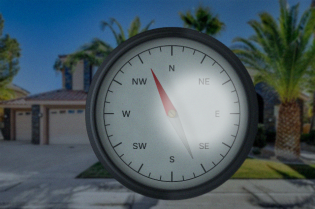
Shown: 335 °
